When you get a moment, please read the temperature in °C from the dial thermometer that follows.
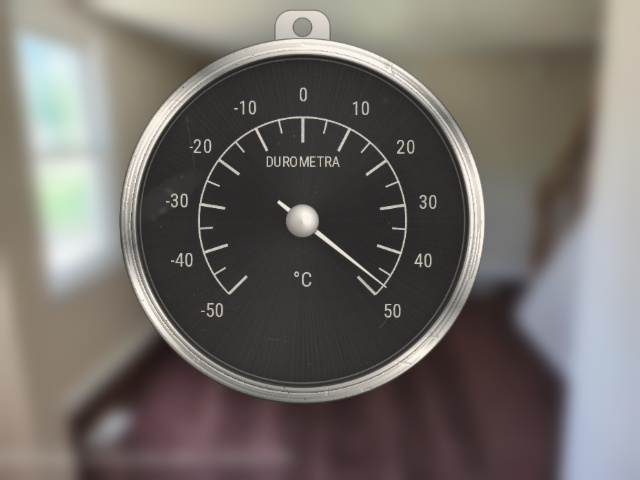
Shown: 47.5 °C
